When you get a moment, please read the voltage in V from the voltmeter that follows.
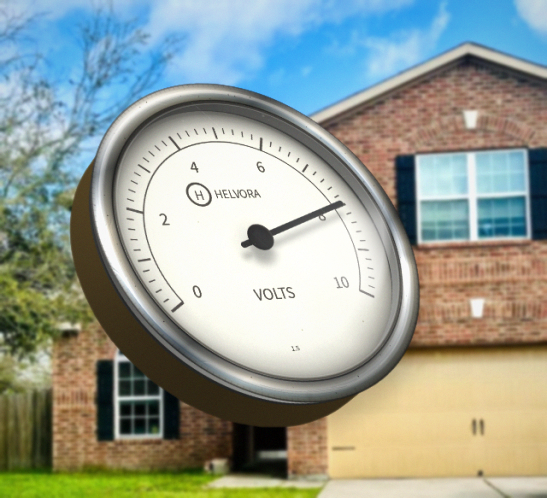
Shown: 8 V
